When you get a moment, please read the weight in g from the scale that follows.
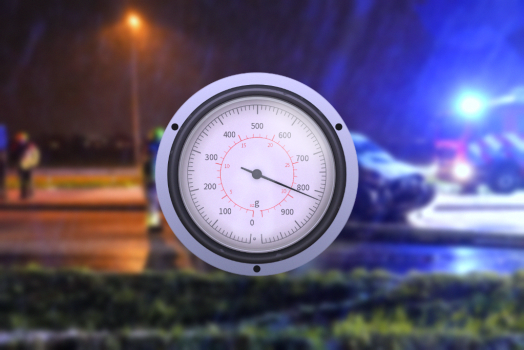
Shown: 820 g
